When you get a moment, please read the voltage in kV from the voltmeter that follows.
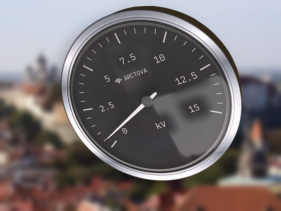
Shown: 0.5 kV
